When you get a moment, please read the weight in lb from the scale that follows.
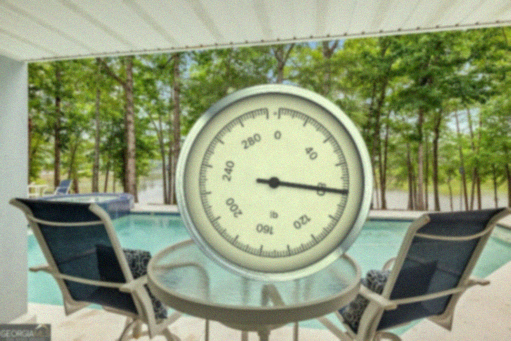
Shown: 80 lb
